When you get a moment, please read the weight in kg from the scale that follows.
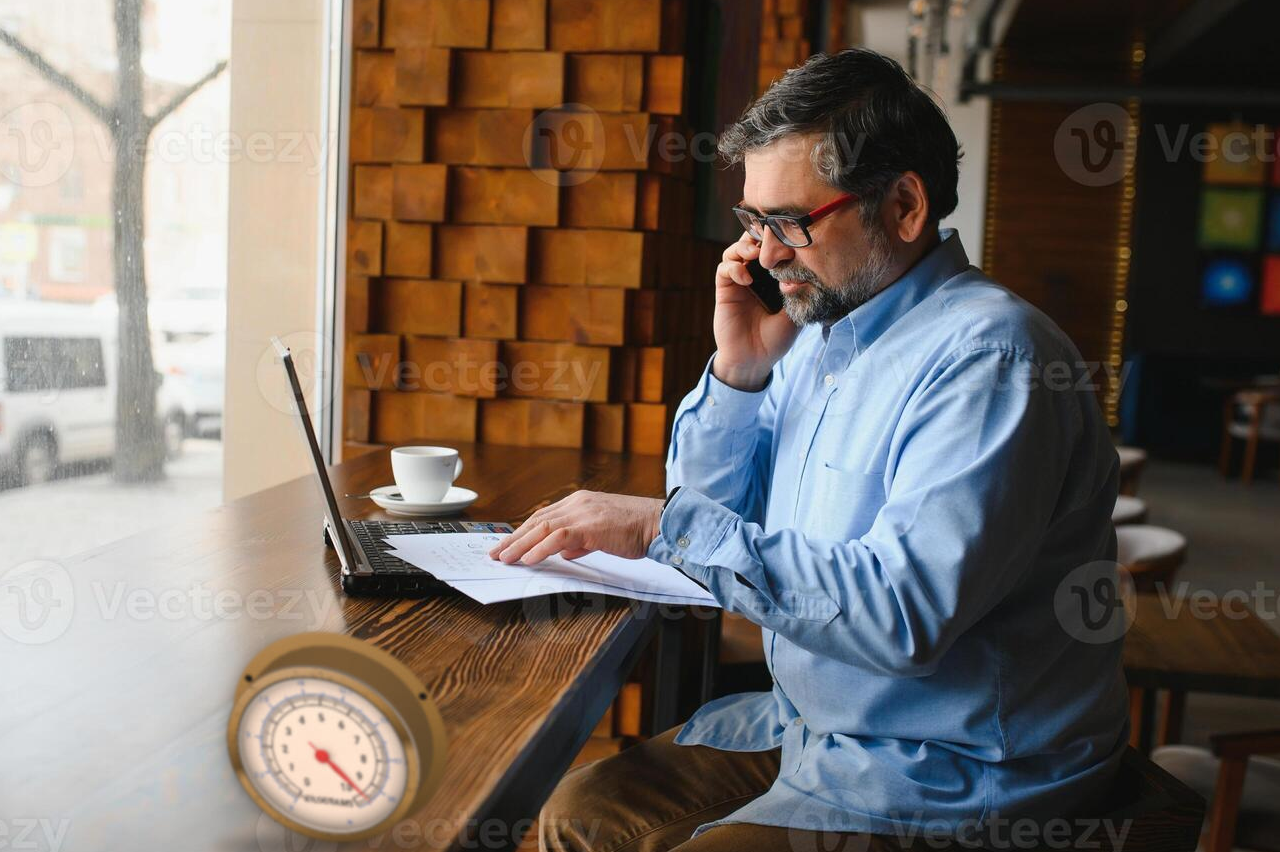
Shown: 9.5 kg
